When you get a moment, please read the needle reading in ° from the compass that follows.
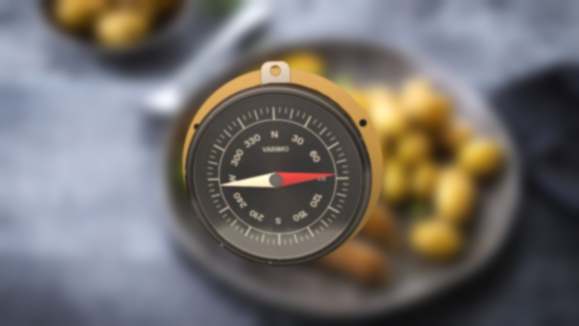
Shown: 85 °
